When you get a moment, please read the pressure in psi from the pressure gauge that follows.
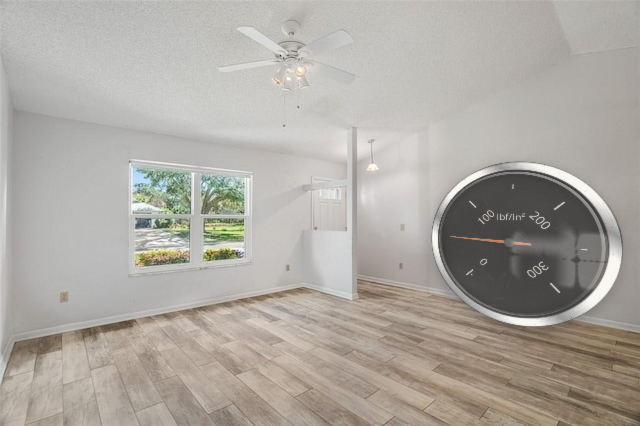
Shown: 50 psi
